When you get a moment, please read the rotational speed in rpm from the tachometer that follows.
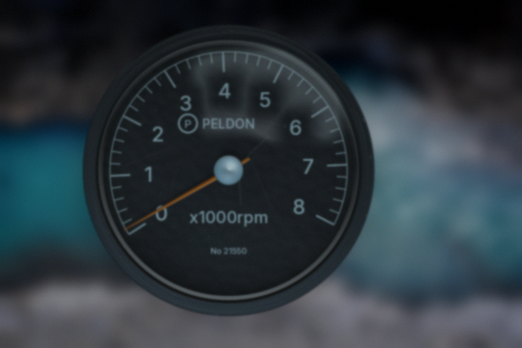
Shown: 100 rpm
